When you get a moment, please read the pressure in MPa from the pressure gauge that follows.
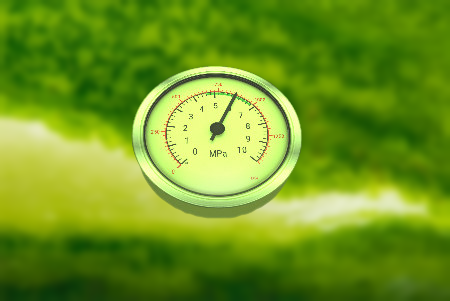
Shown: 6 MPa
